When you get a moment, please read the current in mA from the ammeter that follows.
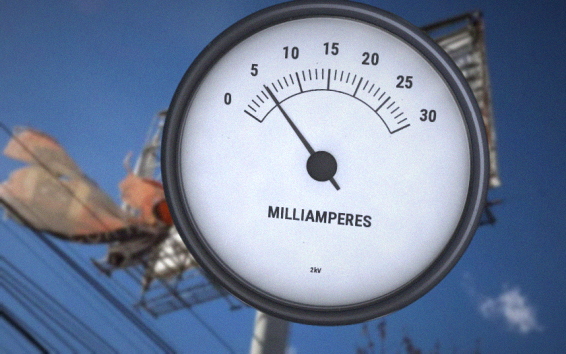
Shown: 5 mA
